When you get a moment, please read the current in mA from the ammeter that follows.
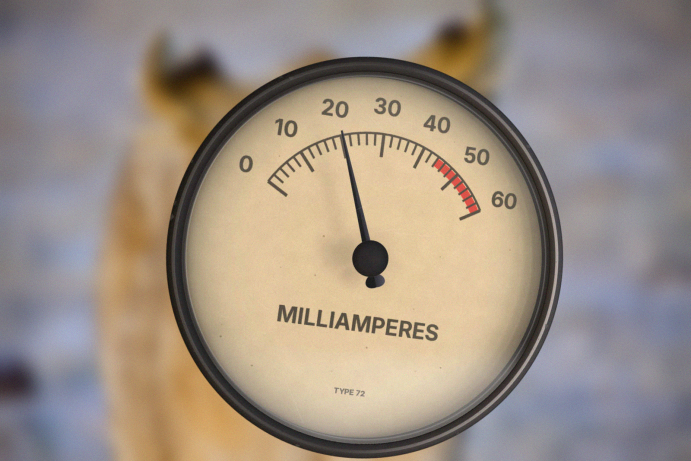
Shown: 20 mA
